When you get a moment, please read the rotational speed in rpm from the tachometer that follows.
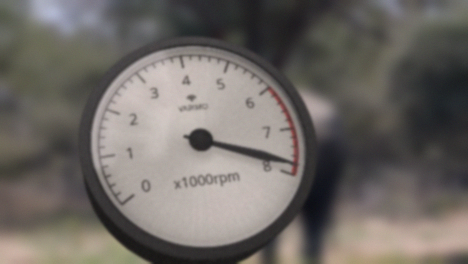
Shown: 7800 rpm
